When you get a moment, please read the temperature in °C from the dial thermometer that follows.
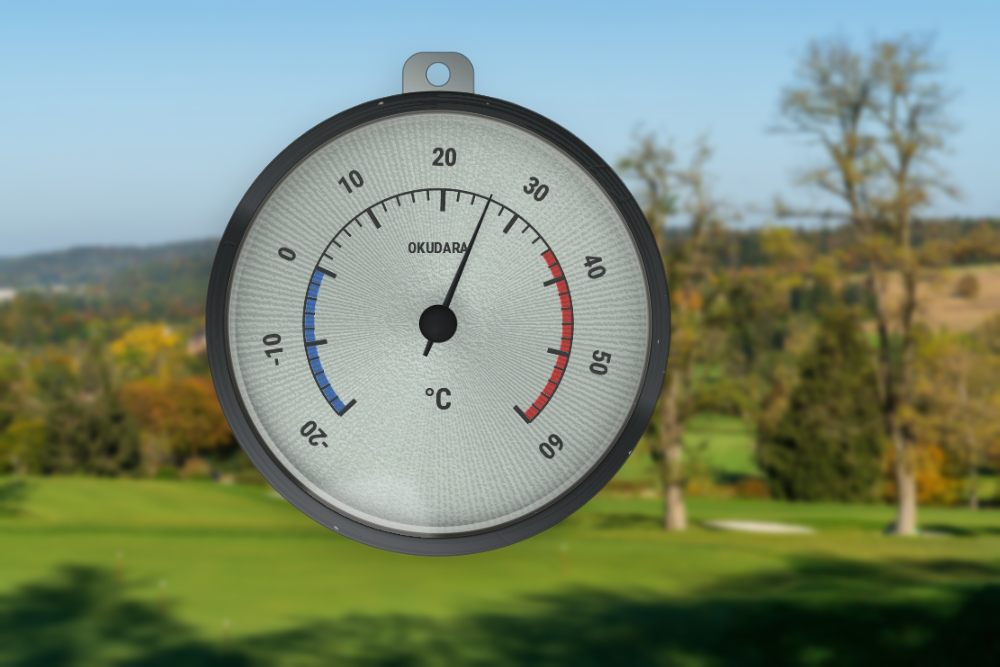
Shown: 26 °C
